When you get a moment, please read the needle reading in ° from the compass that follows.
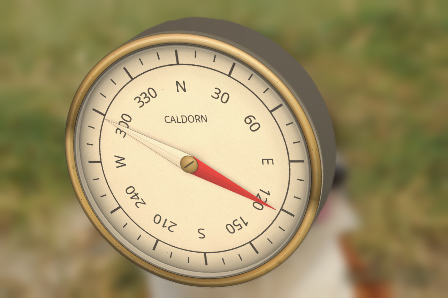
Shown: 120 °
